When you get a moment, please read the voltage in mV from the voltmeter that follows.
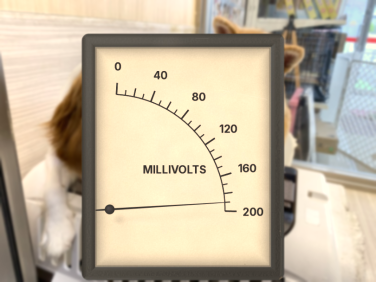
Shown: 190 mV
